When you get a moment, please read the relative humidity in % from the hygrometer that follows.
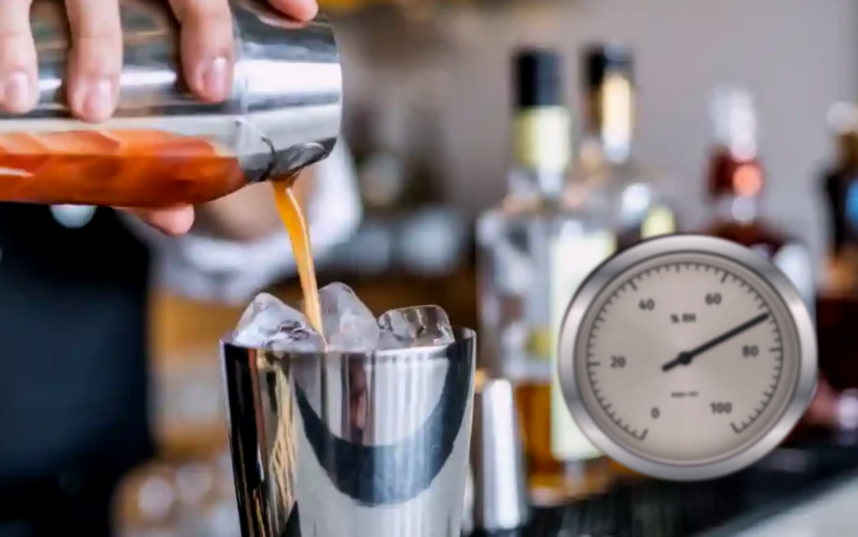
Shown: 72 %
